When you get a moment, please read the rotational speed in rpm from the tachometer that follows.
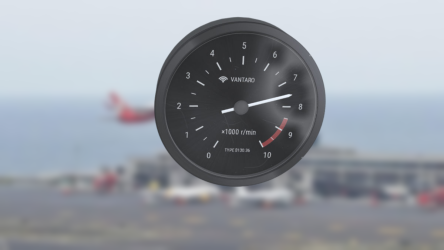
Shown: 7500 rpm
